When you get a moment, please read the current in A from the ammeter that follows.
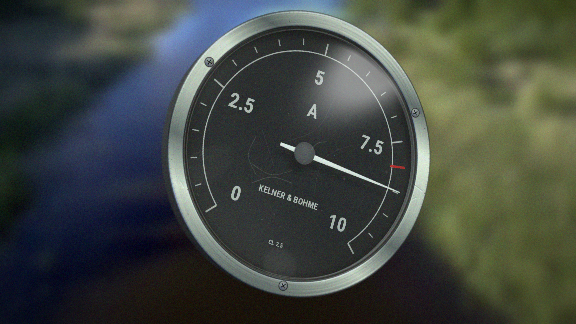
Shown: 8.5 A
